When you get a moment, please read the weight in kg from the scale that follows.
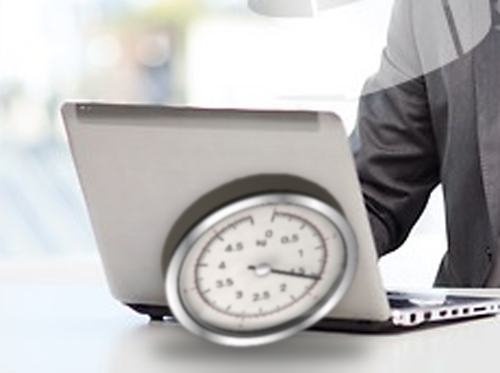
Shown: 1.5 kg
